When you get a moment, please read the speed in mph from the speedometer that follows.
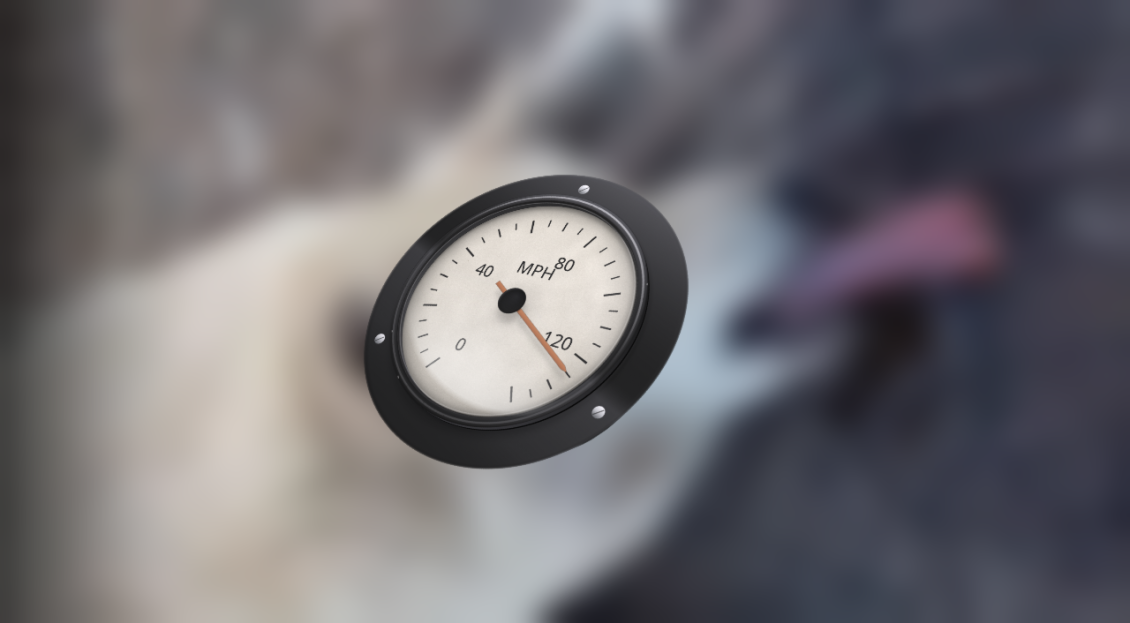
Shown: 125 mph
